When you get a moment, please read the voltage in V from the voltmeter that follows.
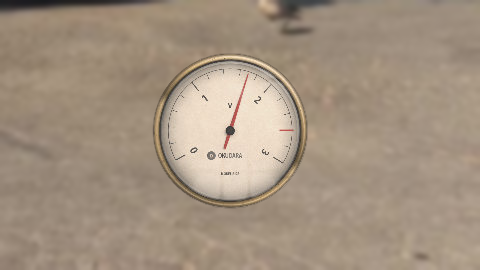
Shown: 1.7 V
